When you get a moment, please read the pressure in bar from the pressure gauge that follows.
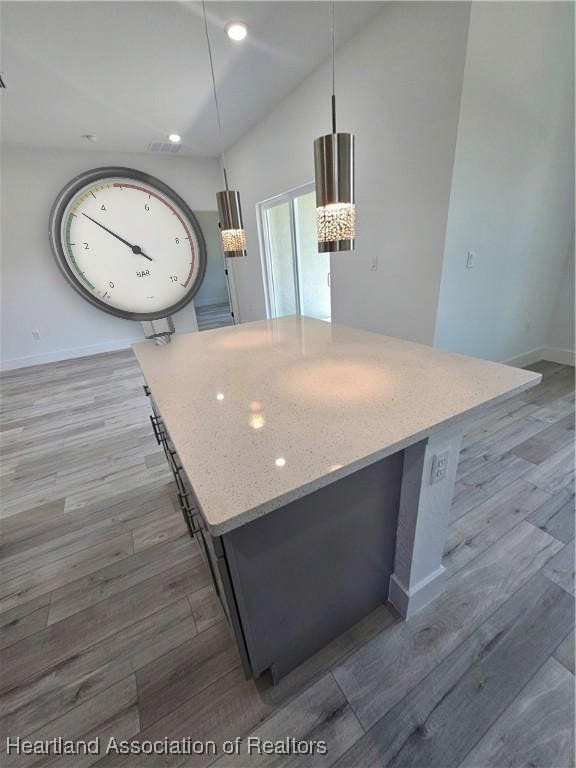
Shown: 3.2 bar
